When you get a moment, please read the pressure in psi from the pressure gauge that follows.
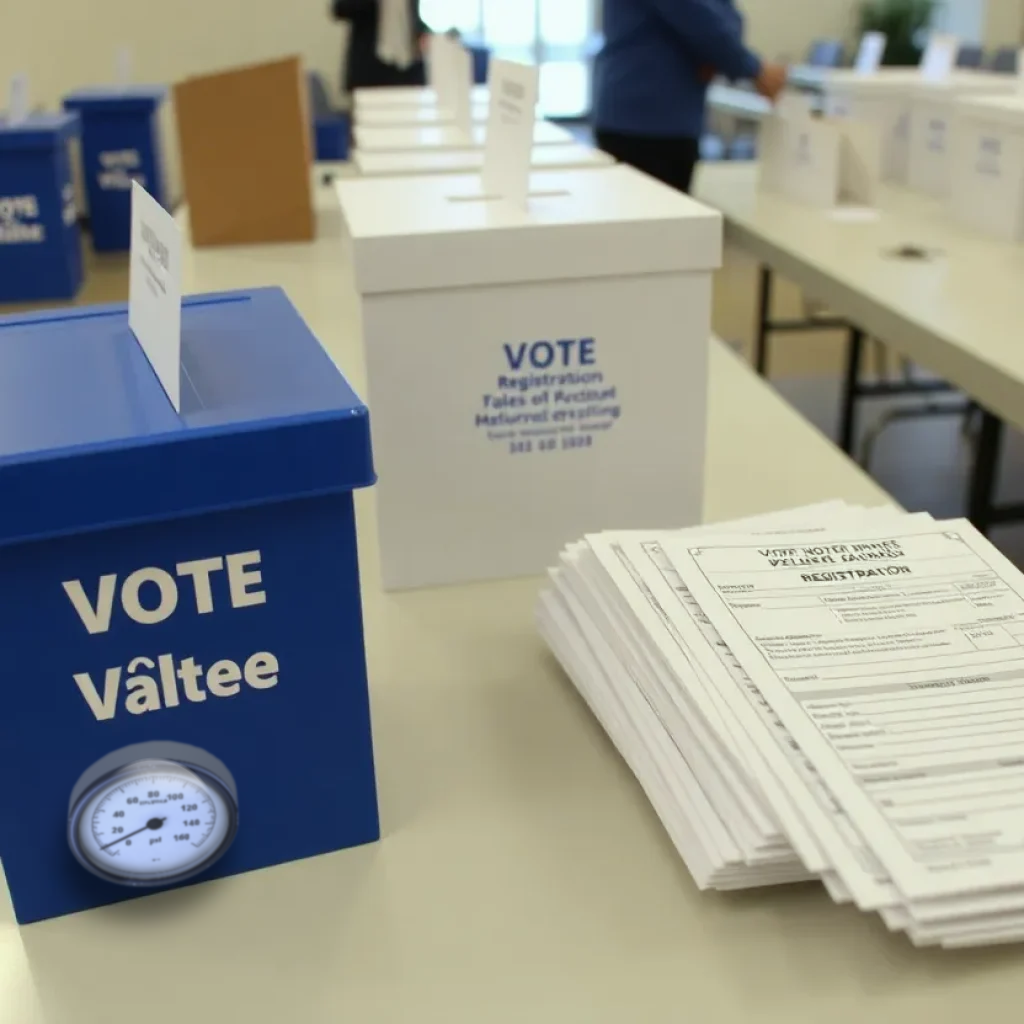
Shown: 10 psi
